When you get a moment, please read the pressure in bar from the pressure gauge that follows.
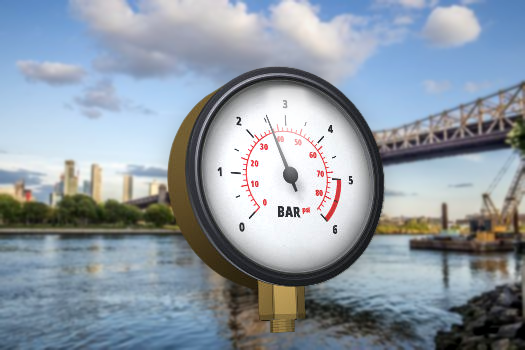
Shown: 2.5 bar
